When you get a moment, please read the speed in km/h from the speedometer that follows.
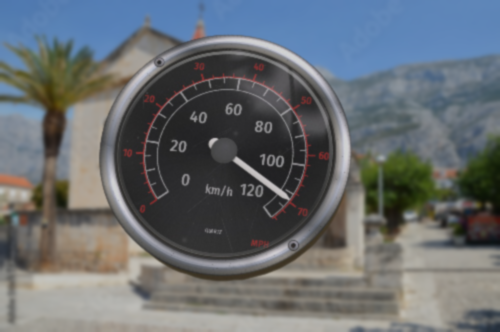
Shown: 112.5 km/h
